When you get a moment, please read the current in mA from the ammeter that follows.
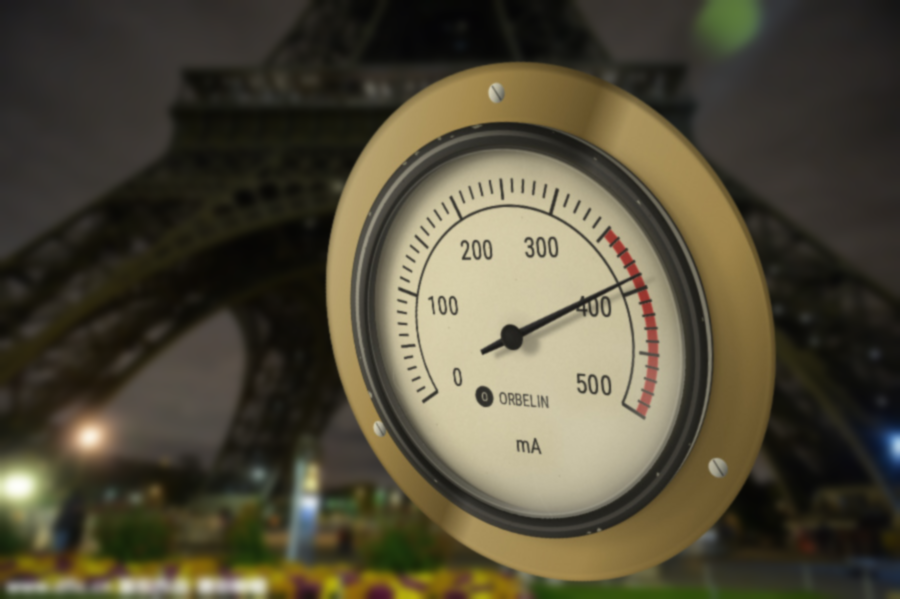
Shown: 390 mA
